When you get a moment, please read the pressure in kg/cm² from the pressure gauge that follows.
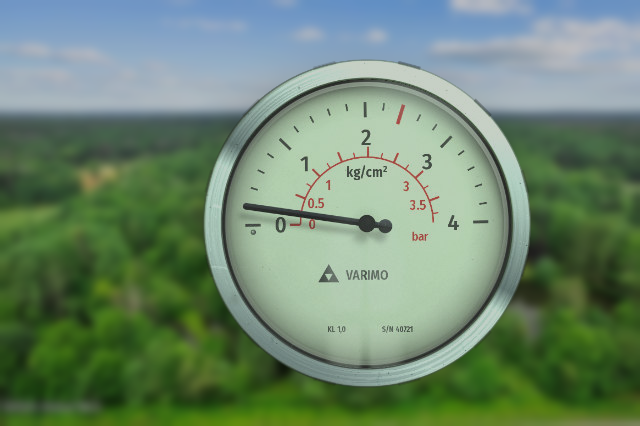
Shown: 0.2 kg/cm²
